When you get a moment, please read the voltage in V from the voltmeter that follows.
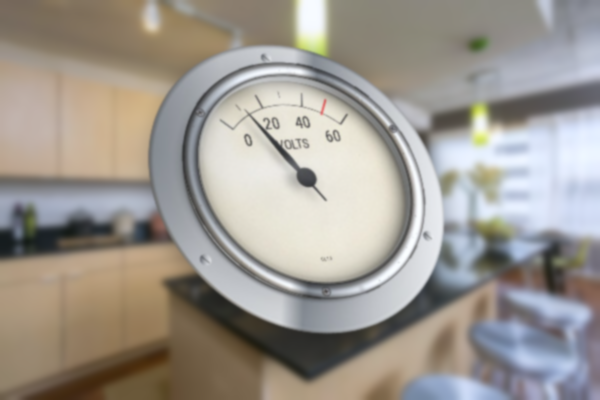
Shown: 10 V
